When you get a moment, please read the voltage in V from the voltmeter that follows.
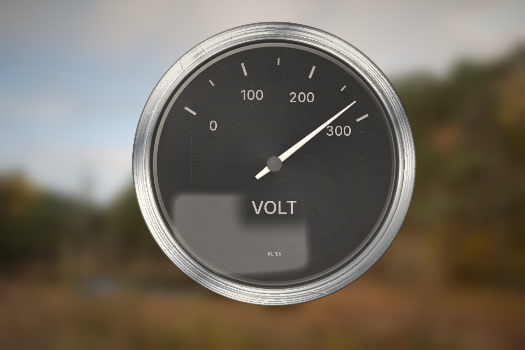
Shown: 275 V
